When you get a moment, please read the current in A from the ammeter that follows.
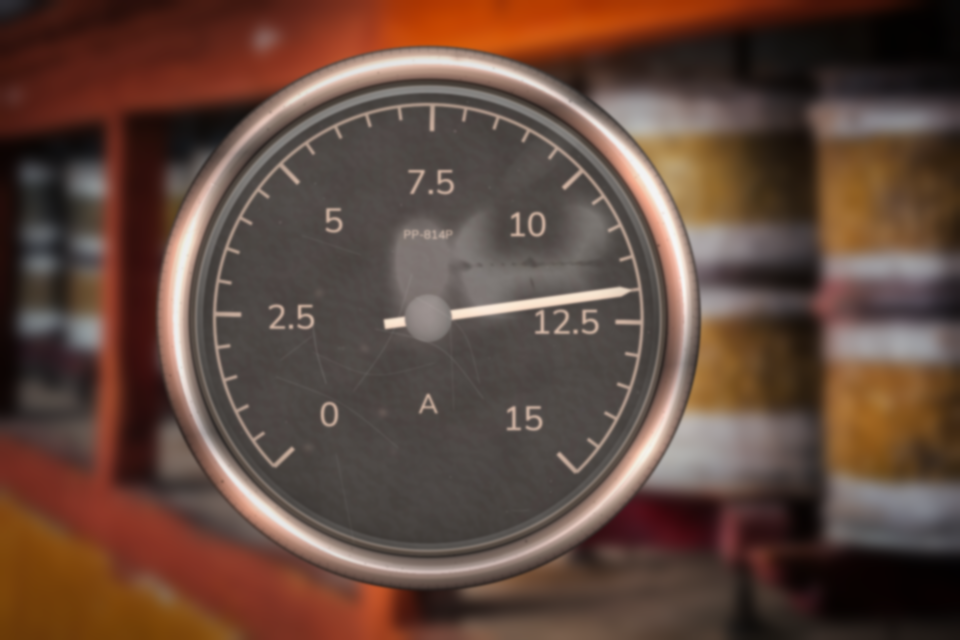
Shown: 12 A
